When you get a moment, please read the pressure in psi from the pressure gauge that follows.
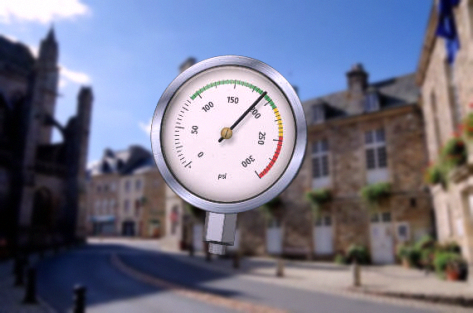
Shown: 190 psi
